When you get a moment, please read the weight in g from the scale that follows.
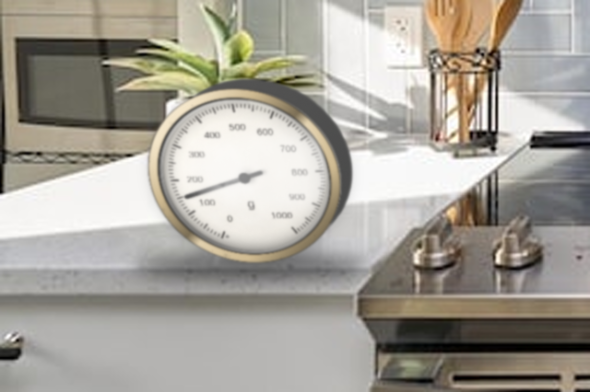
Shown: 150 g
